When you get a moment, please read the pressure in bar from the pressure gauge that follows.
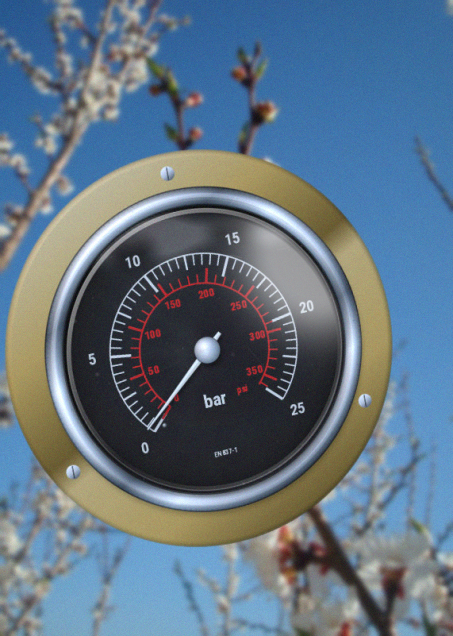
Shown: 0.5 bar
